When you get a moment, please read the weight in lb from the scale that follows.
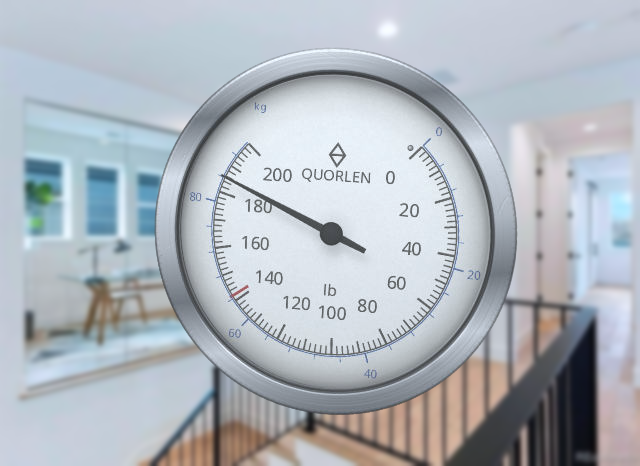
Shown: 186 lb
